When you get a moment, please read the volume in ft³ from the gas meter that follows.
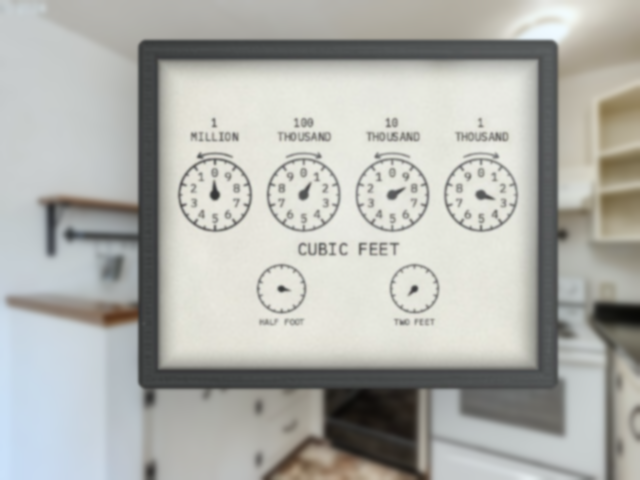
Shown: 8300 ft³
